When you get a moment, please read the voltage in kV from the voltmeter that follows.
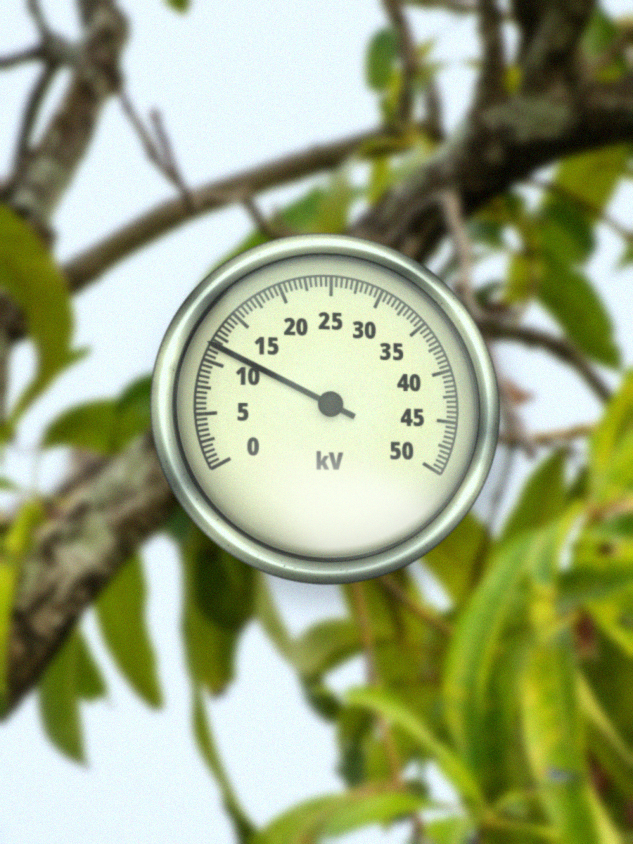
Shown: 11.5 kV
